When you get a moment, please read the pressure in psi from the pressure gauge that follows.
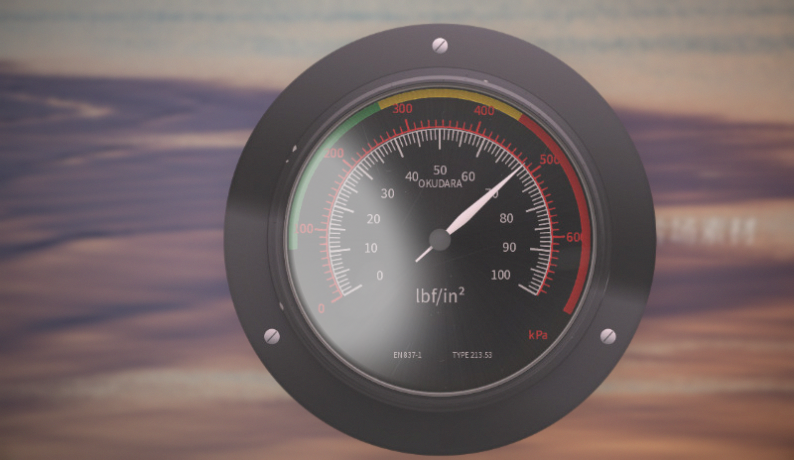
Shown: 70 psi
